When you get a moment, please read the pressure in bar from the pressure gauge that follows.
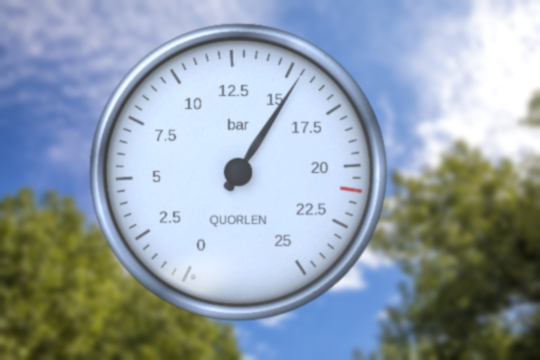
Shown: 15.5 bar
